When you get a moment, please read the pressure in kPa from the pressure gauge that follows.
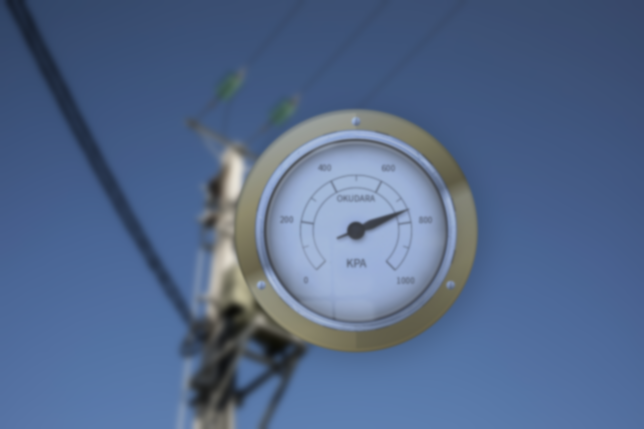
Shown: 750 kPa
